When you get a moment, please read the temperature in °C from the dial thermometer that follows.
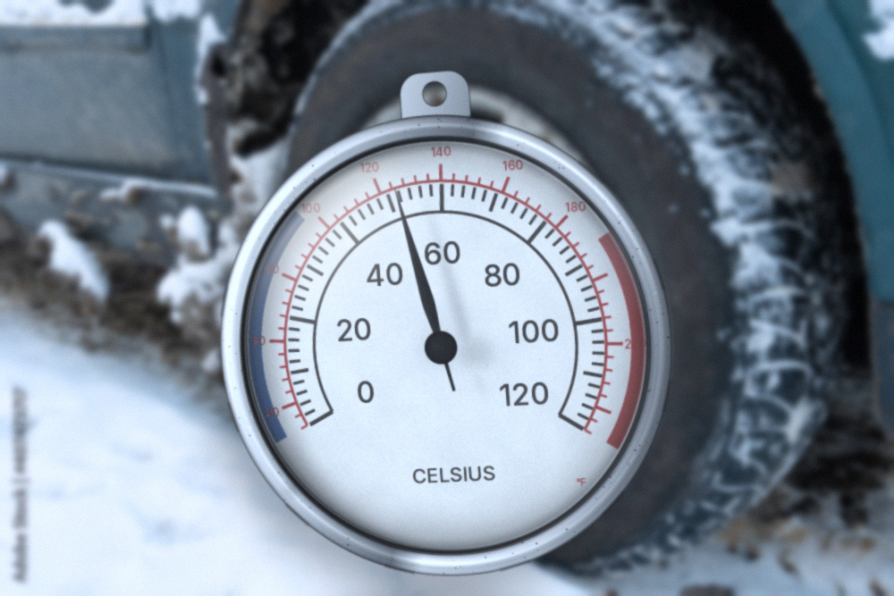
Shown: 52 °C
